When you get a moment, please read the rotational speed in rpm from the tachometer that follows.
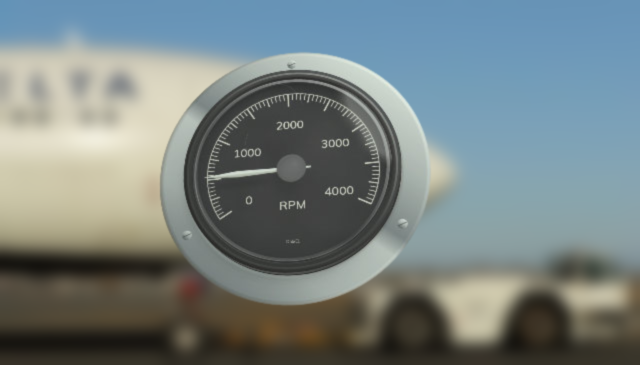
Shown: 500 rpm
